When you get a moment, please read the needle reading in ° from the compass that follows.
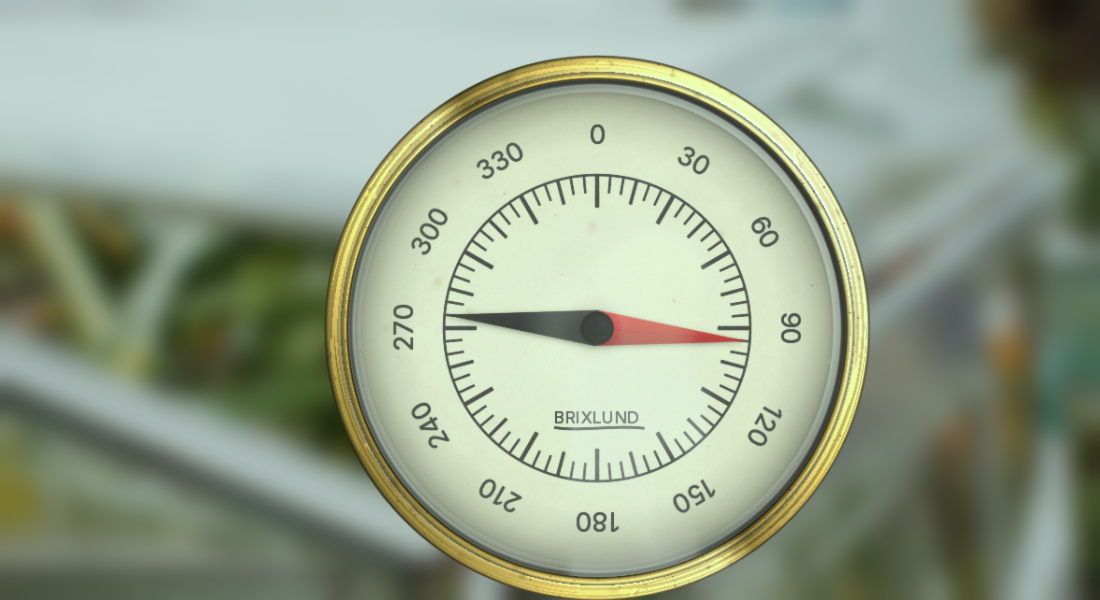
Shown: 95 °
